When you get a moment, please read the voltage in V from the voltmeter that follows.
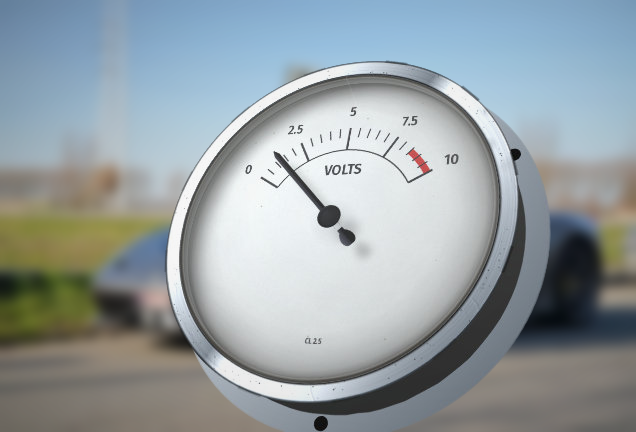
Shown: 1.25 V
